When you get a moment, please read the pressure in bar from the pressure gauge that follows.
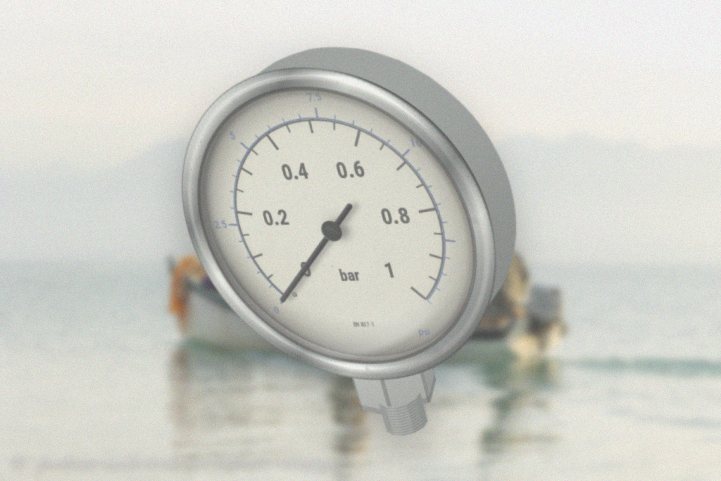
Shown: 0 bar
